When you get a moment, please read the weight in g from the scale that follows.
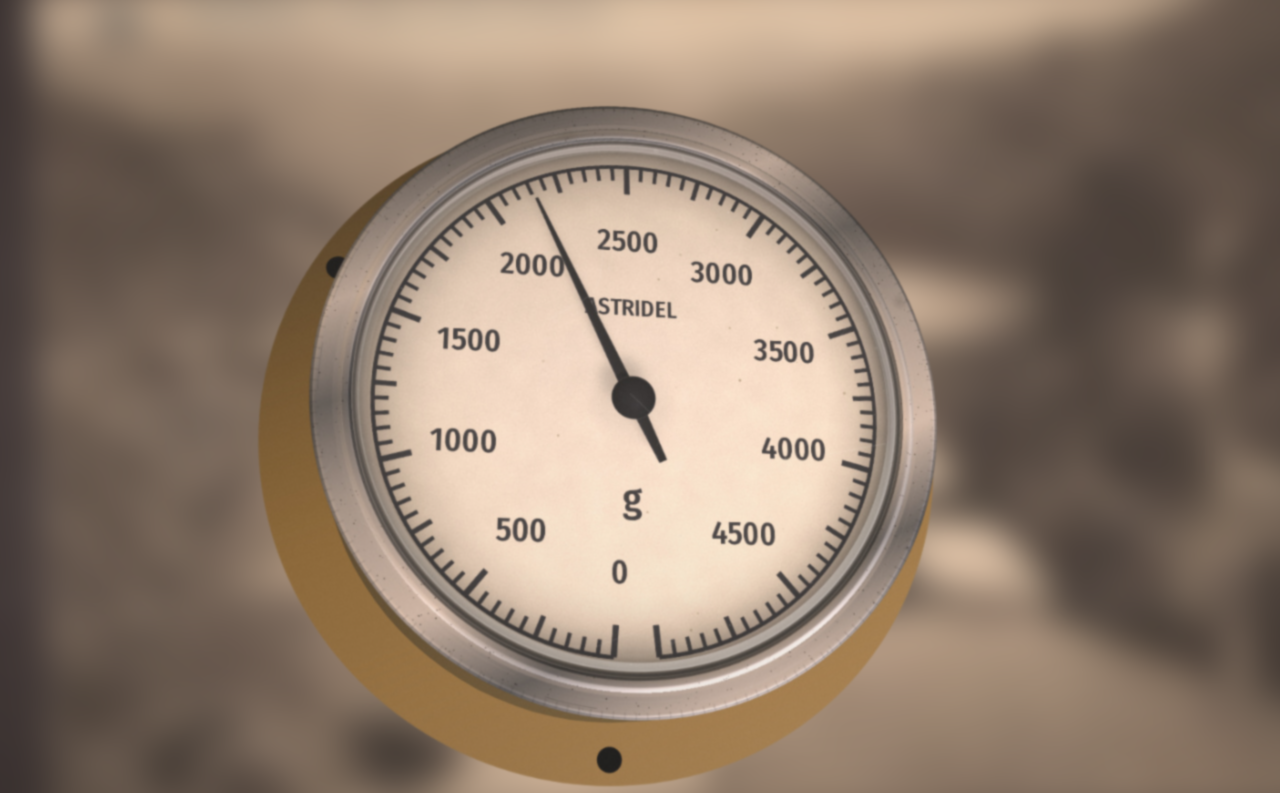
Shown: 2150 g
